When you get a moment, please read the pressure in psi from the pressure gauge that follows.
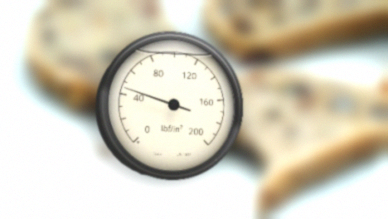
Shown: 45 psi
